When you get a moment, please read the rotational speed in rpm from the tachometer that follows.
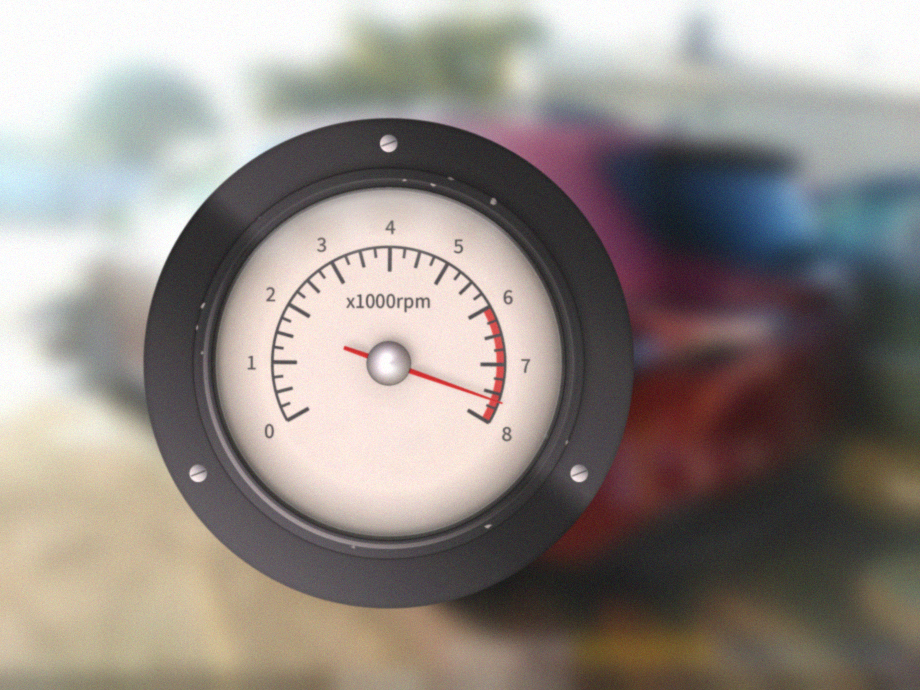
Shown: 7625 rpm
